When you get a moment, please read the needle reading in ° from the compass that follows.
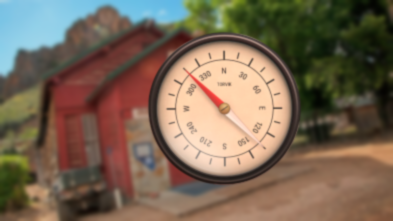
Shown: 315 °
